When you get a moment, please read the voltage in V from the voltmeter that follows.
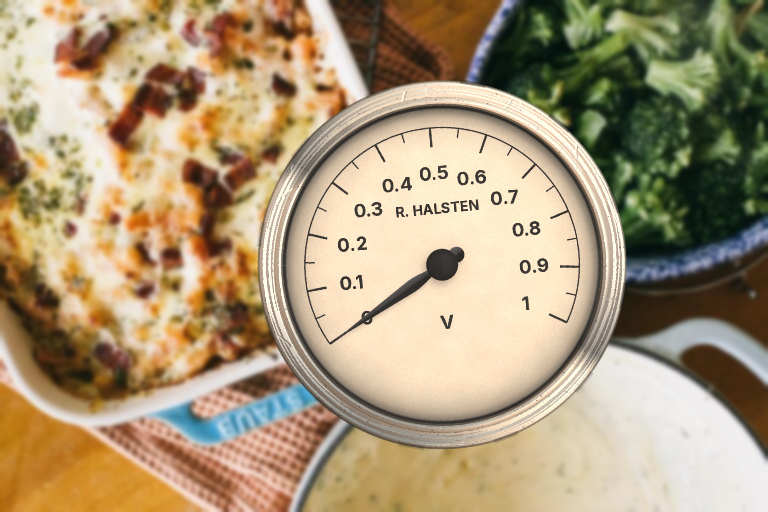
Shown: 0 V
